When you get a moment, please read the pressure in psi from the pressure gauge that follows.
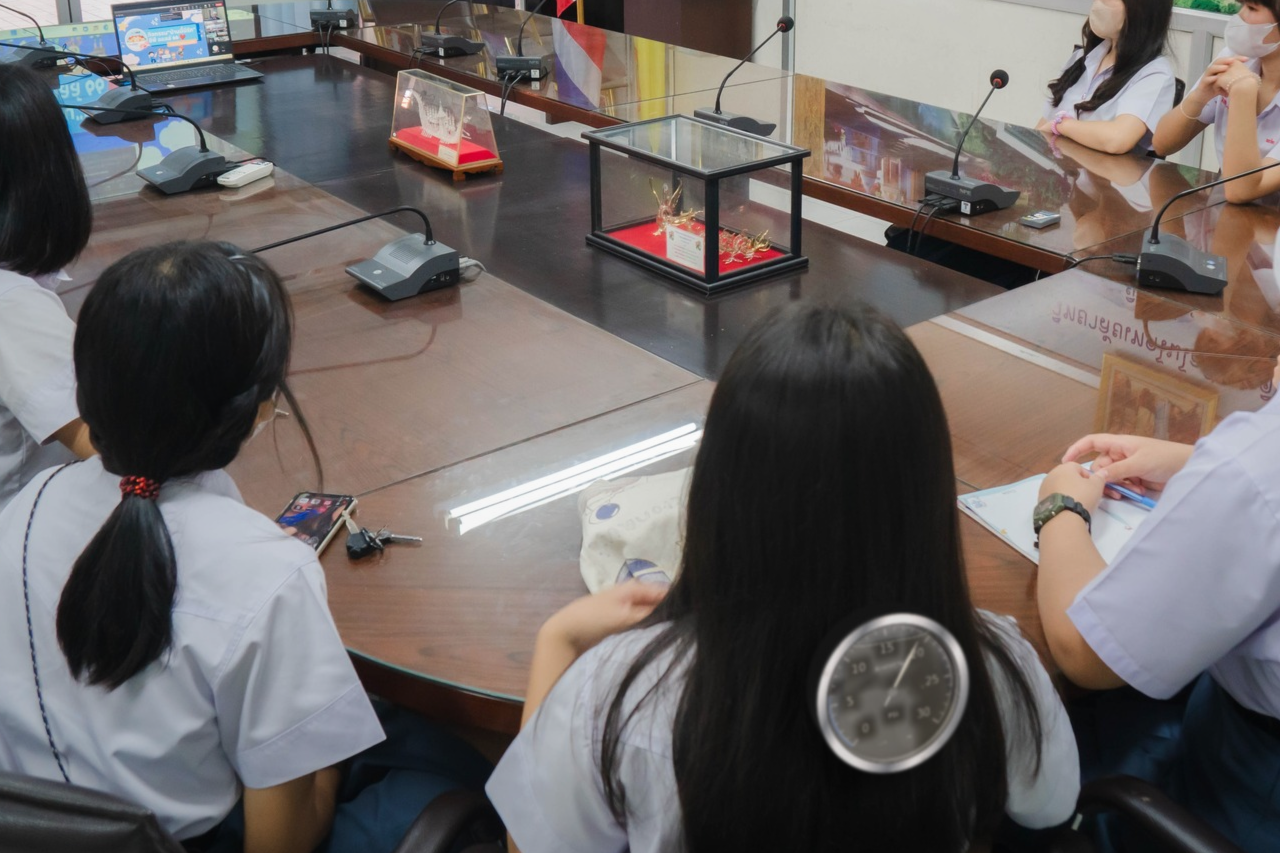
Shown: 19 psi
